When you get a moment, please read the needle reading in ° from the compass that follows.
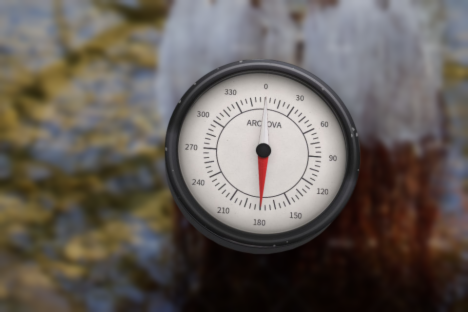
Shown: 180 °
